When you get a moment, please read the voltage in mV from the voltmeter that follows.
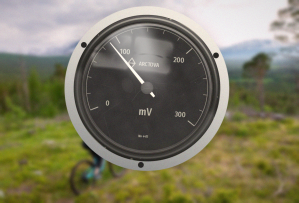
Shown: 90 mV
